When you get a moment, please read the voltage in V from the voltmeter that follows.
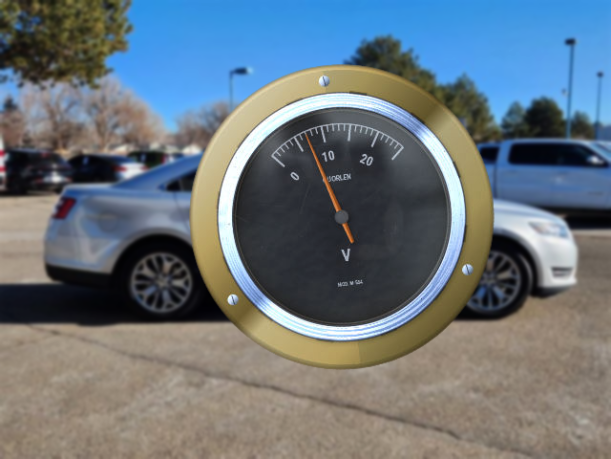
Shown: 7 V
